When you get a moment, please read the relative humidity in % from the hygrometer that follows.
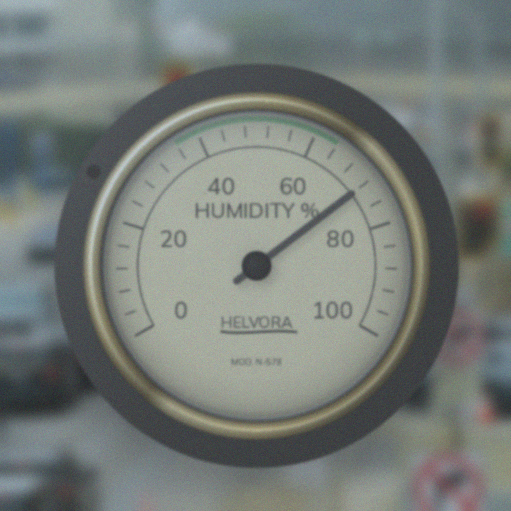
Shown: 72 %
